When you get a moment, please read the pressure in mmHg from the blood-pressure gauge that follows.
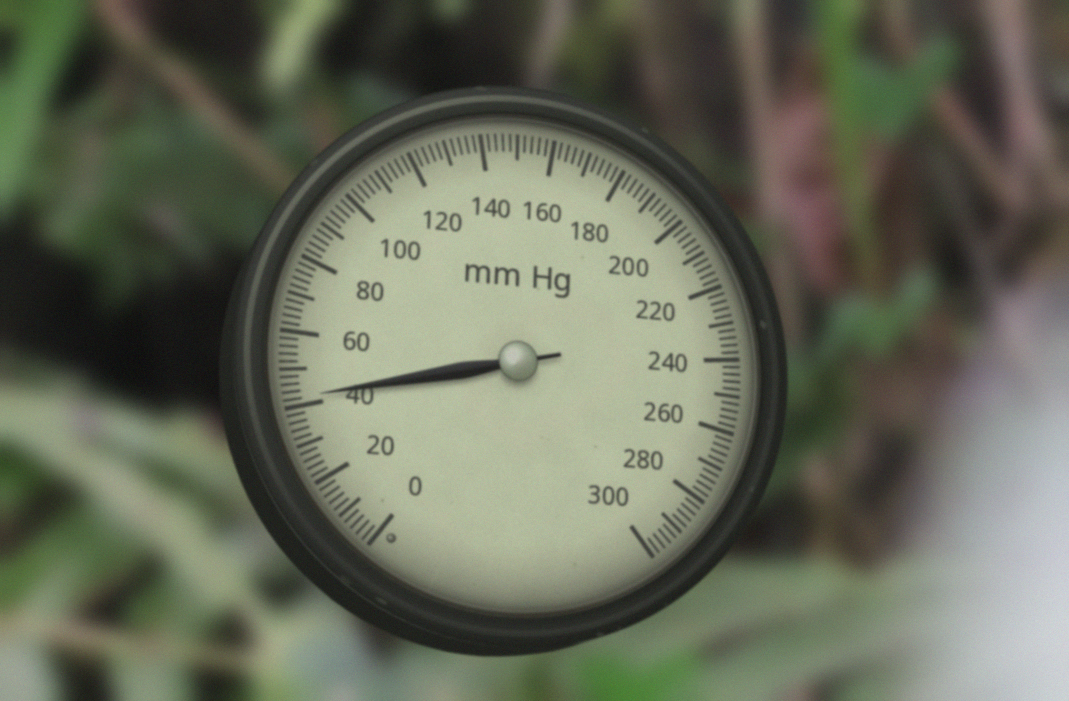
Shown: 42 mmHg
